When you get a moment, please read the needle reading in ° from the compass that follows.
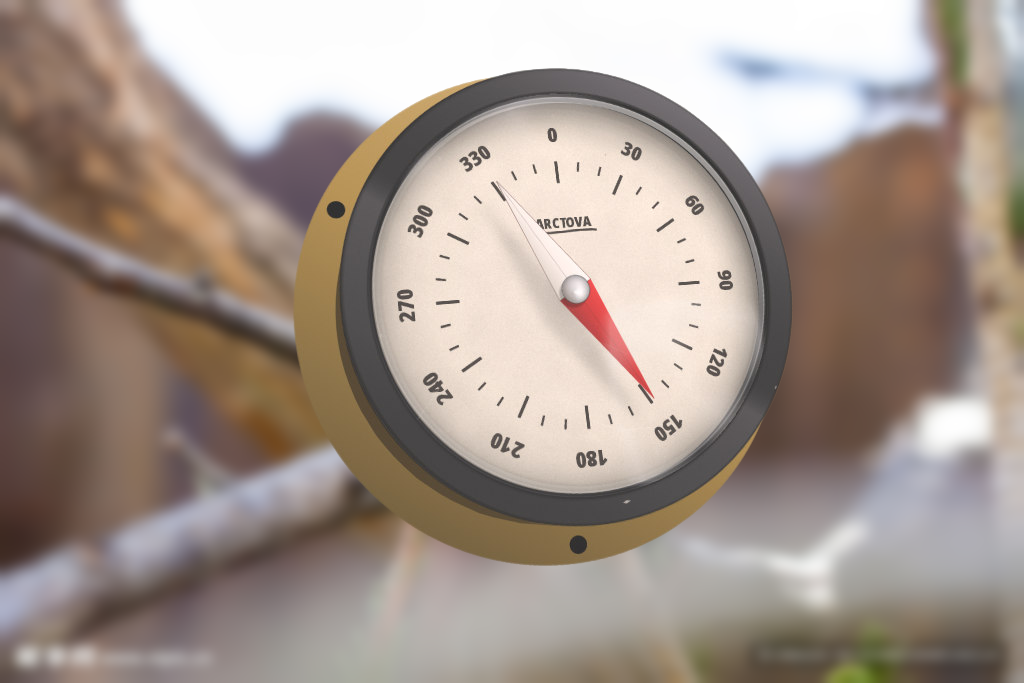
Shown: 150 °
